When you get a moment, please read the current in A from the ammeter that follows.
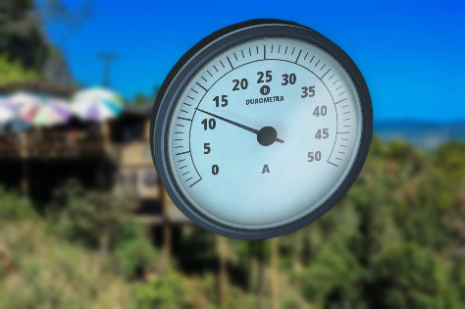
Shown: 12 A
